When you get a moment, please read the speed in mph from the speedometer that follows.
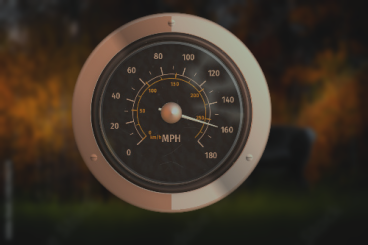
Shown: 160 mph
